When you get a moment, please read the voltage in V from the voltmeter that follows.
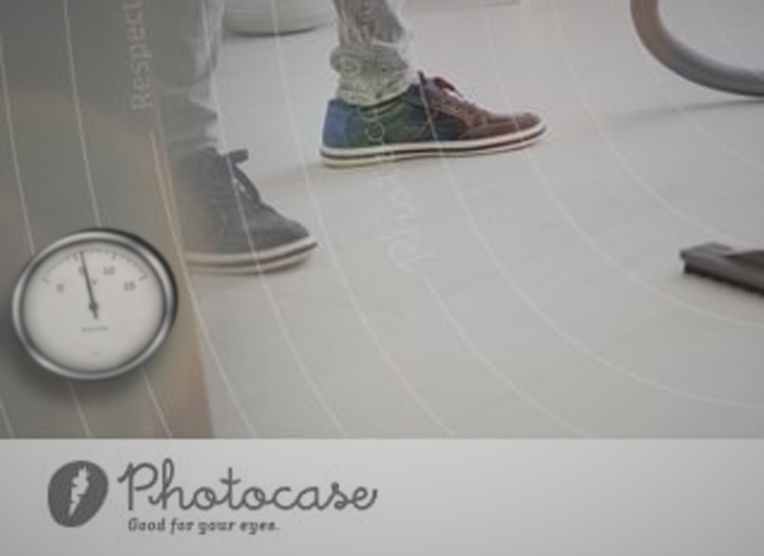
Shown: 6 V
